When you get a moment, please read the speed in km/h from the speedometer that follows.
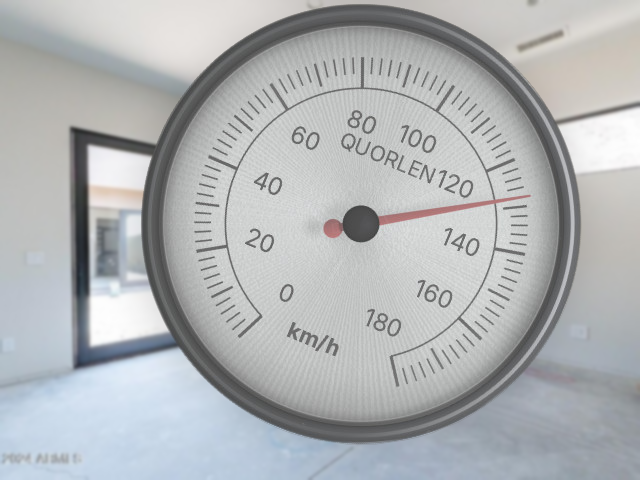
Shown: 128 km/h
